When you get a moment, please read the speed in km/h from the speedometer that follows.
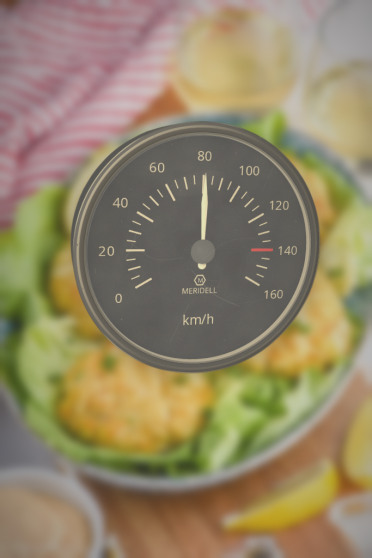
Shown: 80 km/h
